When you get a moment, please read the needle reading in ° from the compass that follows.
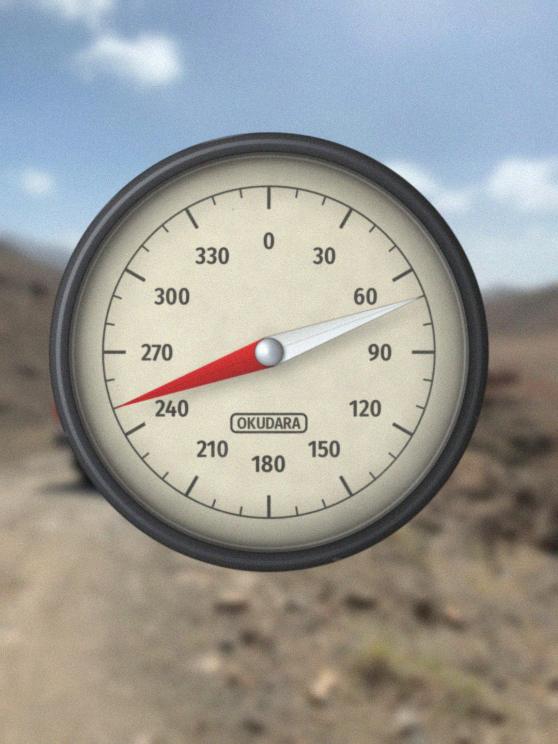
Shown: 250 °
